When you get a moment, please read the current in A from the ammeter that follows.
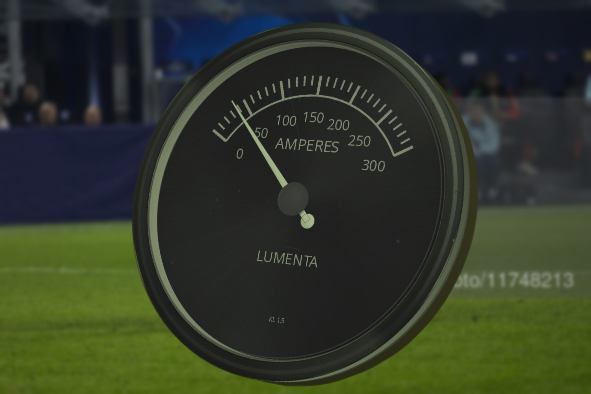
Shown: 40 A
